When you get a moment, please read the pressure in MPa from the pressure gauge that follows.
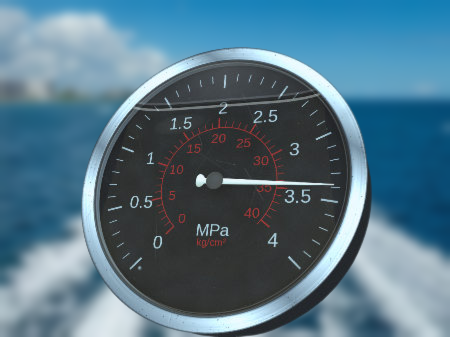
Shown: 3.4 MPa
